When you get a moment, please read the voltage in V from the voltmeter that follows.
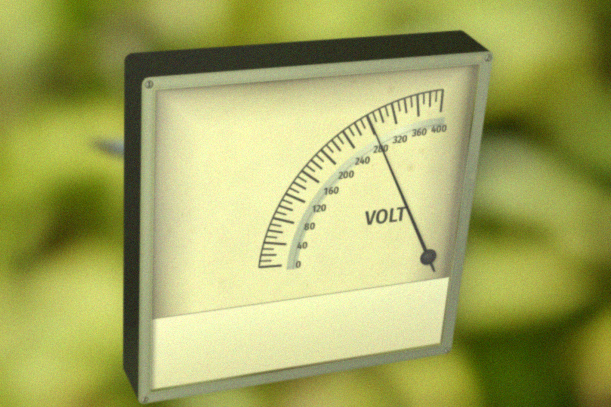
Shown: 280 V
